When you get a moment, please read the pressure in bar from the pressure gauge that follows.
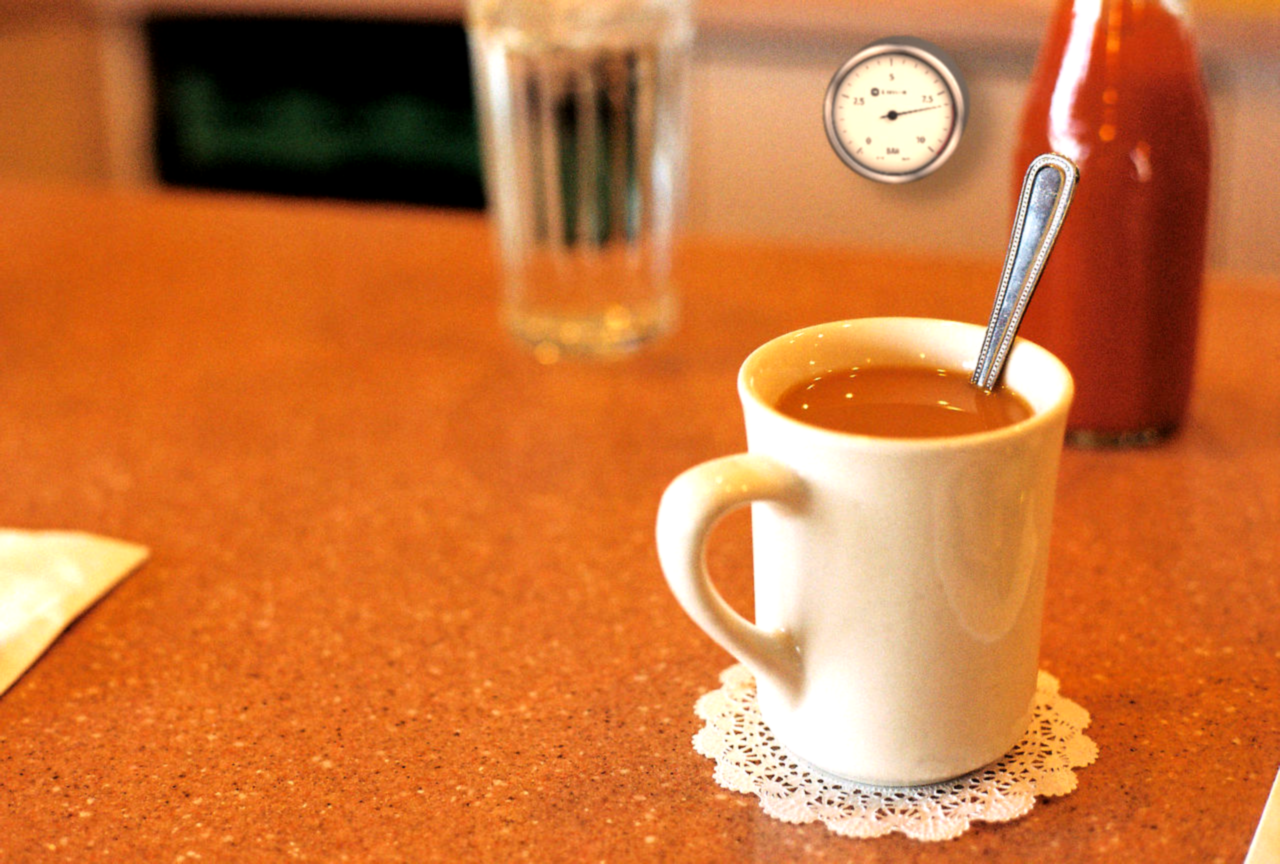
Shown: 8 bar
